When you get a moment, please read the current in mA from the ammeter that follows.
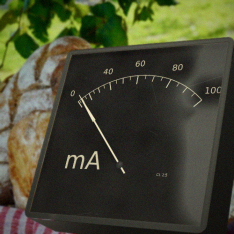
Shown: 10 mA
